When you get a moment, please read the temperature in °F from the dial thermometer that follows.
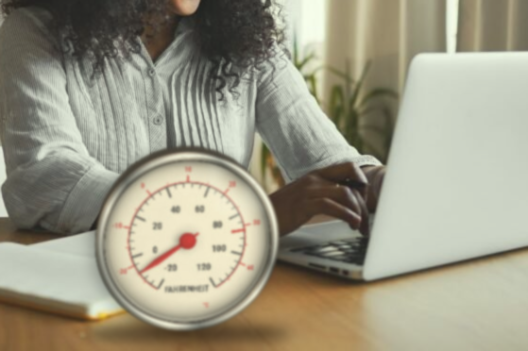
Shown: -8 °F
